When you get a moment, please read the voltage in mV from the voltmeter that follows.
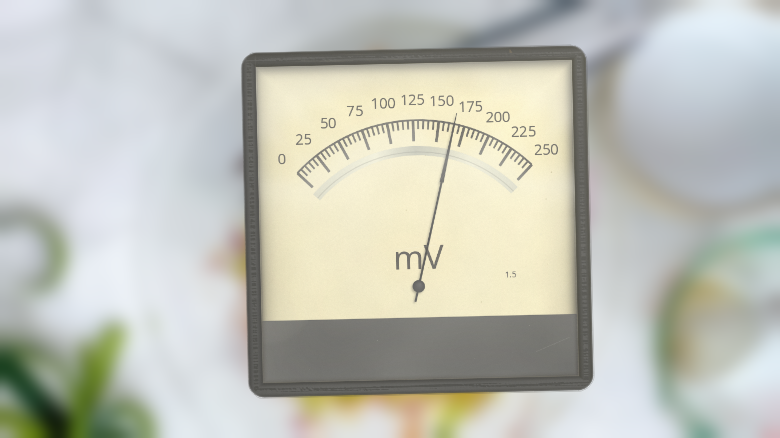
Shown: 165 mV
